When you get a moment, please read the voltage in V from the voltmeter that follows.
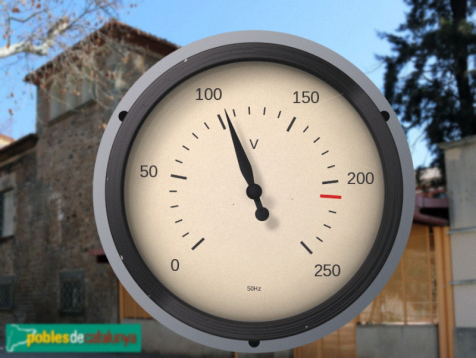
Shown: 105 V
